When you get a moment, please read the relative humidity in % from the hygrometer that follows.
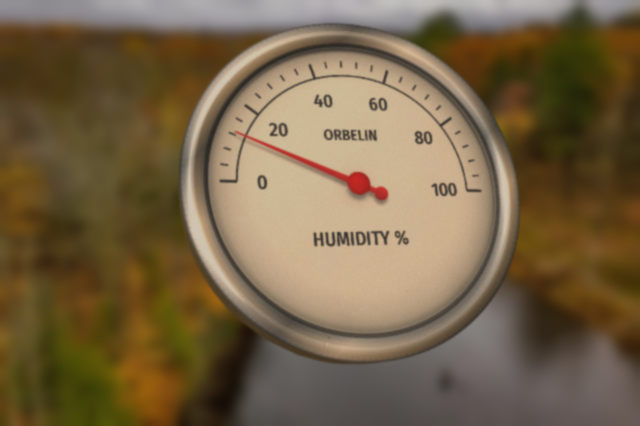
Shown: 12 %
